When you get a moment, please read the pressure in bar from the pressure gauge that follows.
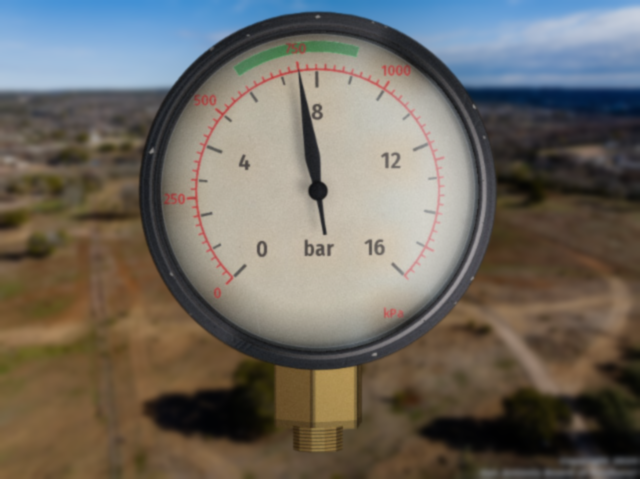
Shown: 7.5 bar
